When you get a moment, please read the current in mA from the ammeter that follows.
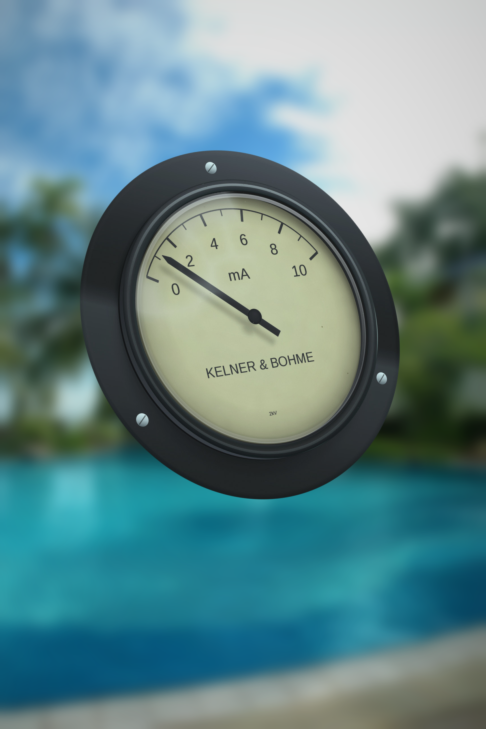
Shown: 1 mA
